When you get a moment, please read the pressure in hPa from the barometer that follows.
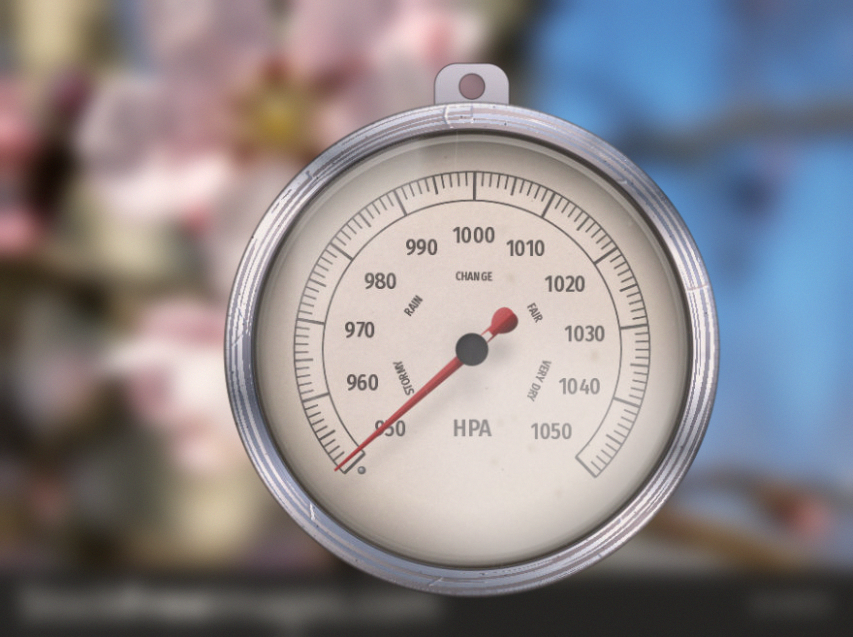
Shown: 951 hPa
